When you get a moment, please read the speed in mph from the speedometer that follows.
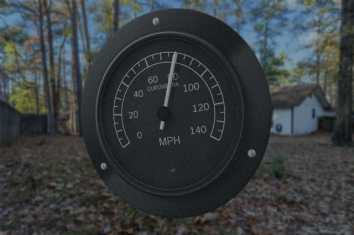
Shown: 80 mph
